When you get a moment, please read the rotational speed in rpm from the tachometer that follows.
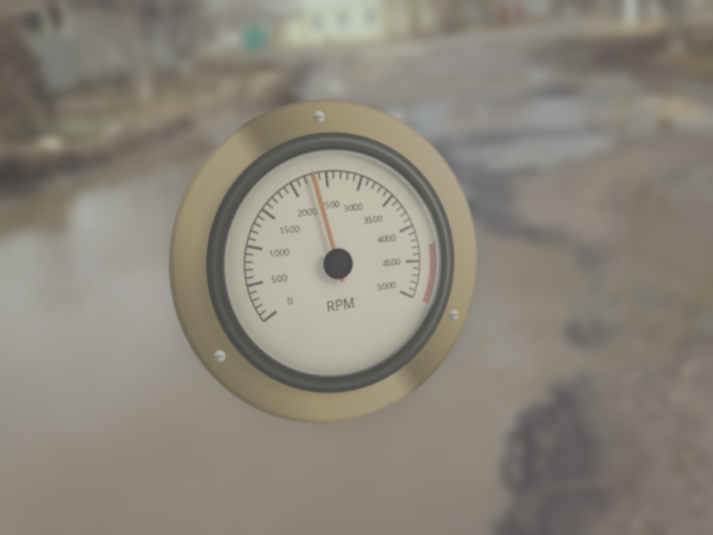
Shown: 2300 rpm
